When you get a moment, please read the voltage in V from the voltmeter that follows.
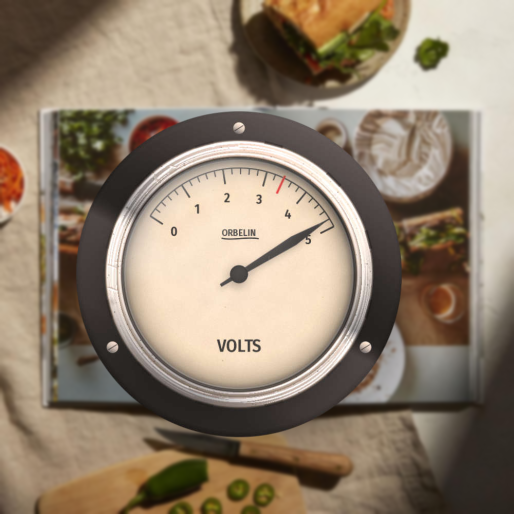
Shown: 4.8 V
